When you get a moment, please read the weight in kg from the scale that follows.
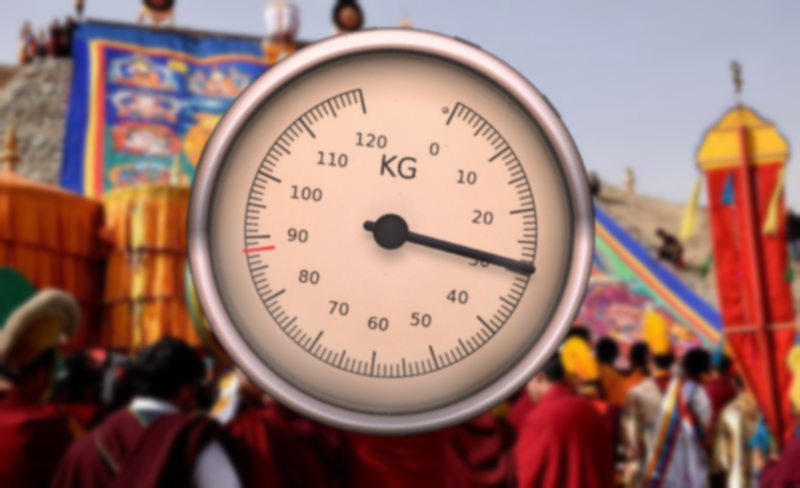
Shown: 29 kg
